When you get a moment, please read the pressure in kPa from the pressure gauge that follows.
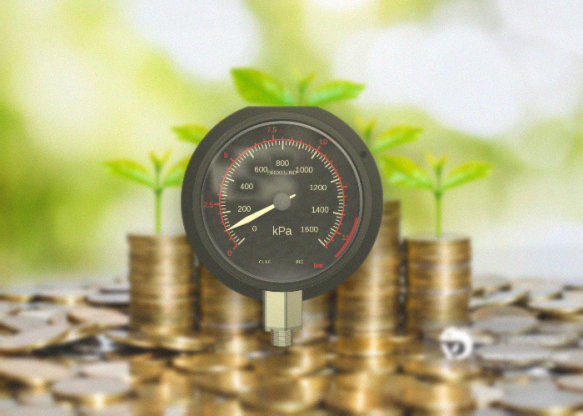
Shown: 100 kPa
